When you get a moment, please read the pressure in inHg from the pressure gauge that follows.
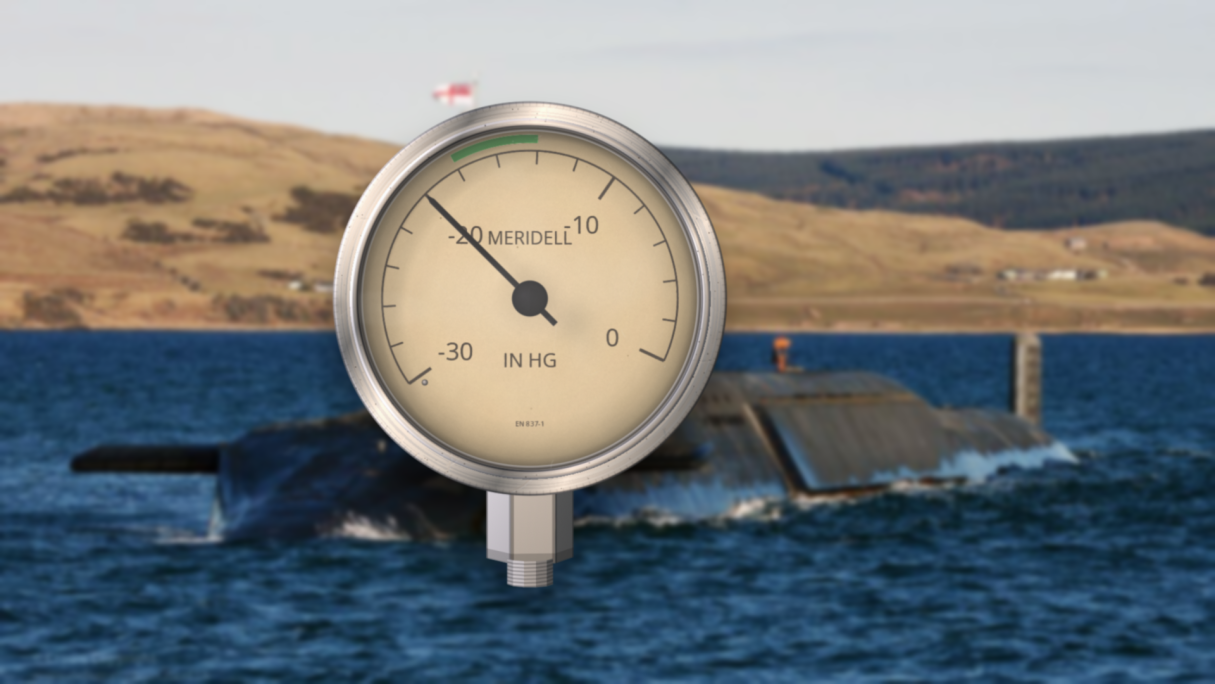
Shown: -20 inHg
